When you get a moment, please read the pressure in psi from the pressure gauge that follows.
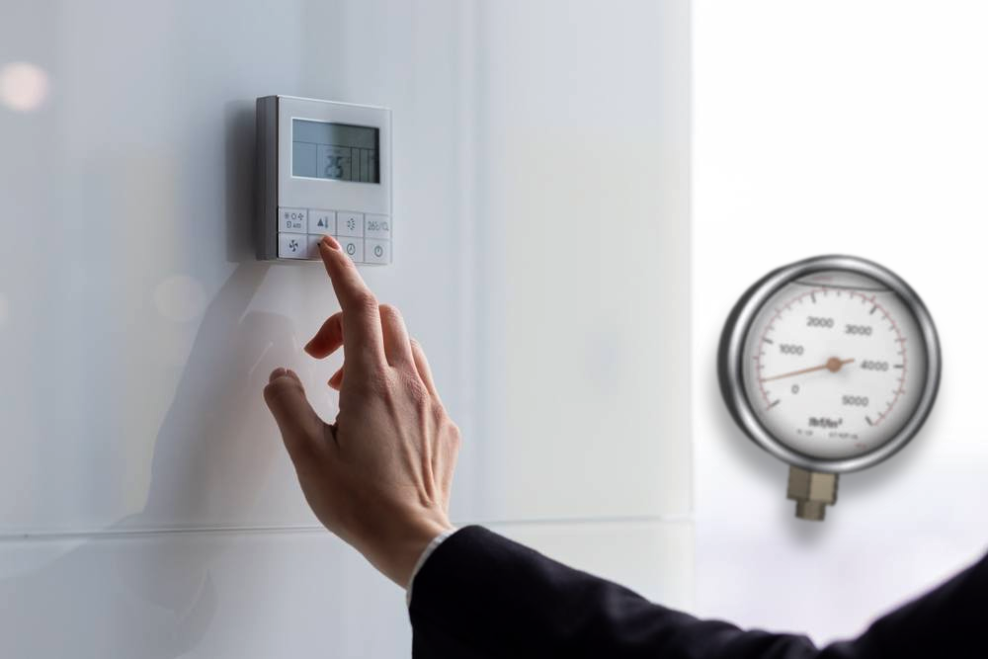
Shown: 400 psi
